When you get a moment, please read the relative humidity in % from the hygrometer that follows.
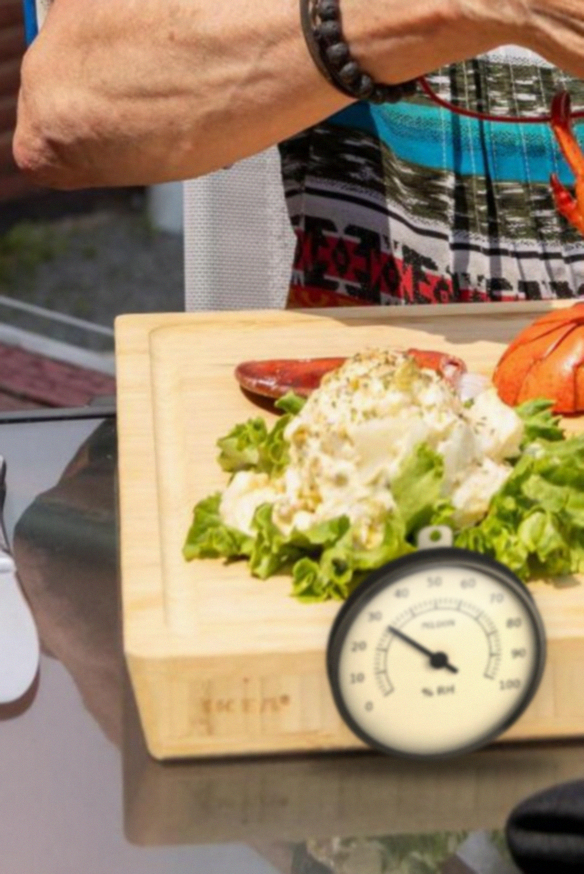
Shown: 30 %
